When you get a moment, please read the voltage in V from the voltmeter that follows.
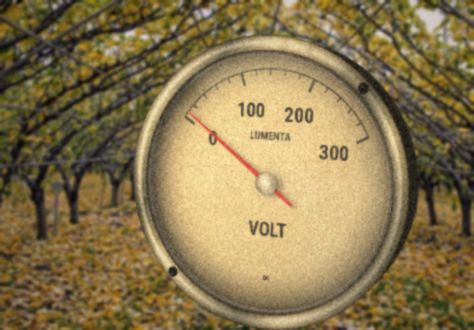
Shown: 10 V
